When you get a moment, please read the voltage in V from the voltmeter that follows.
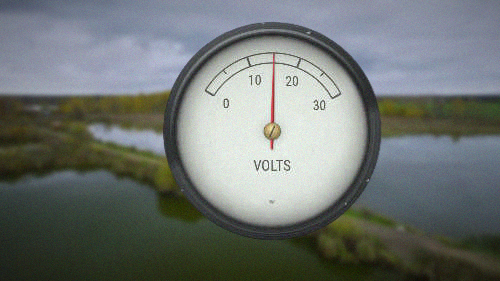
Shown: 15 V
